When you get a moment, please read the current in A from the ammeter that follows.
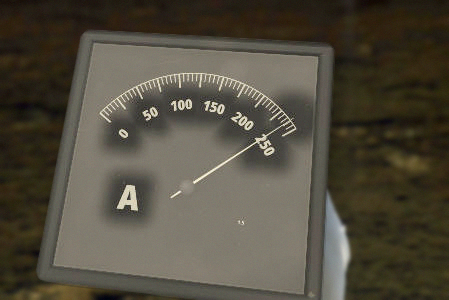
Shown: 240 A
